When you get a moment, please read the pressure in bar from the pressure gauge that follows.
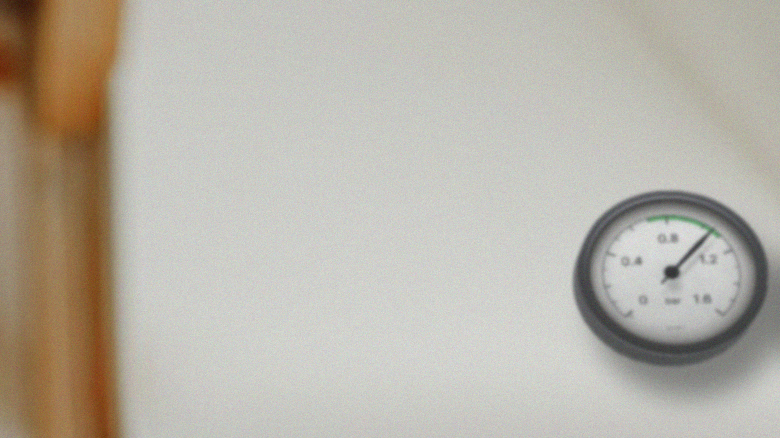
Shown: 1.05 bar
